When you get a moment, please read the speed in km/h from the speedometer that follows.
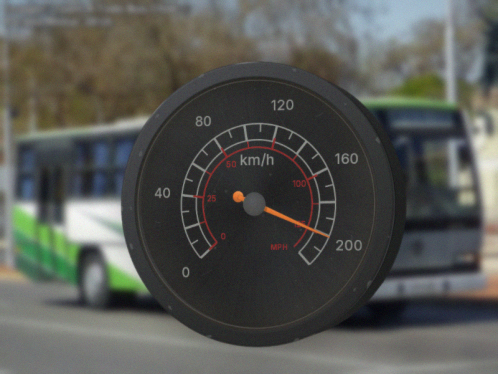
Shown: 200 km/h
